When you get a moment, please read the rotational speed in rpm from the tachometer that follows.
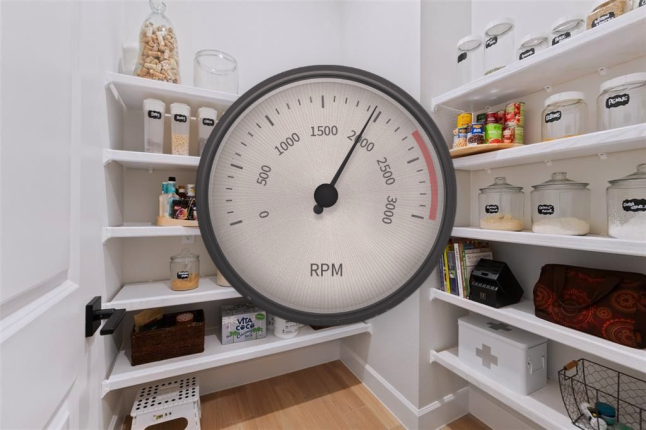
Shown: 1950 rpm
